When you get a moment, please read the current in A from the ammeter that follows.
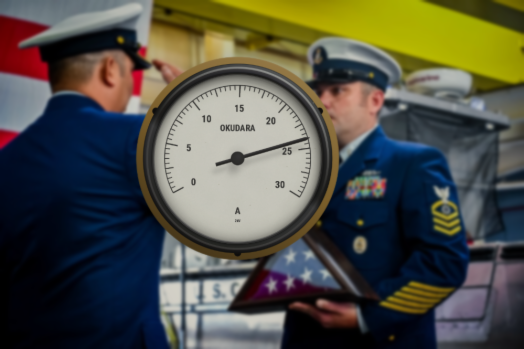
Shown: 24 A
